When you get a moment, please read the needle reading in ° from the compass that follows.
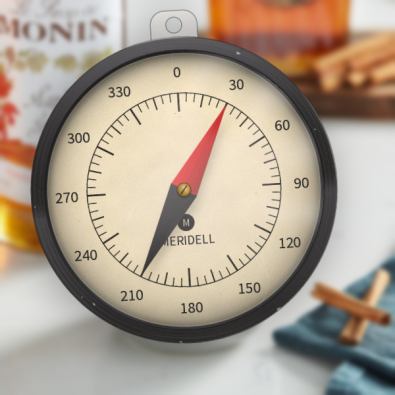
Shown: 30 °
